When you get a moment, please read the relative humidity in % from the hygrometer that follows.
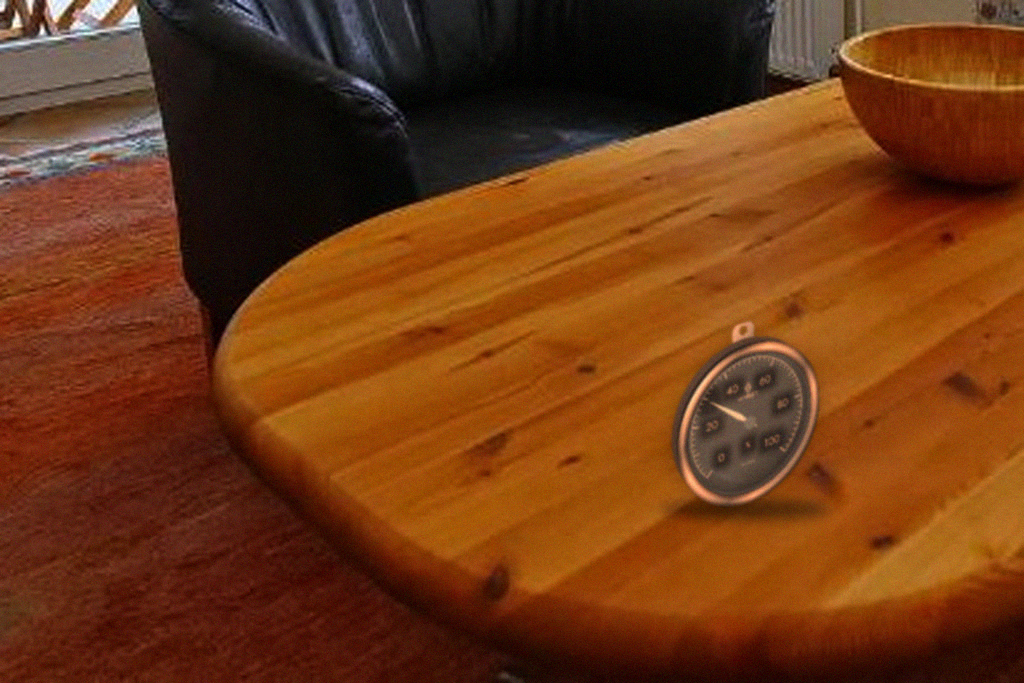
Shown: 30 %
